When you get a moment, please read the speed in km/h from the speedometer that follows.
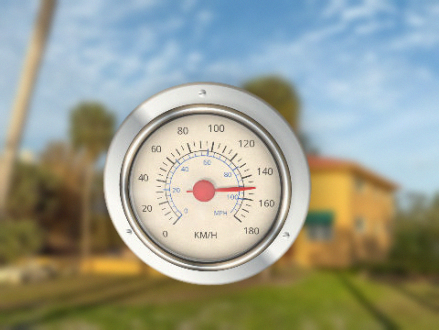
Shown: 150 km/h
